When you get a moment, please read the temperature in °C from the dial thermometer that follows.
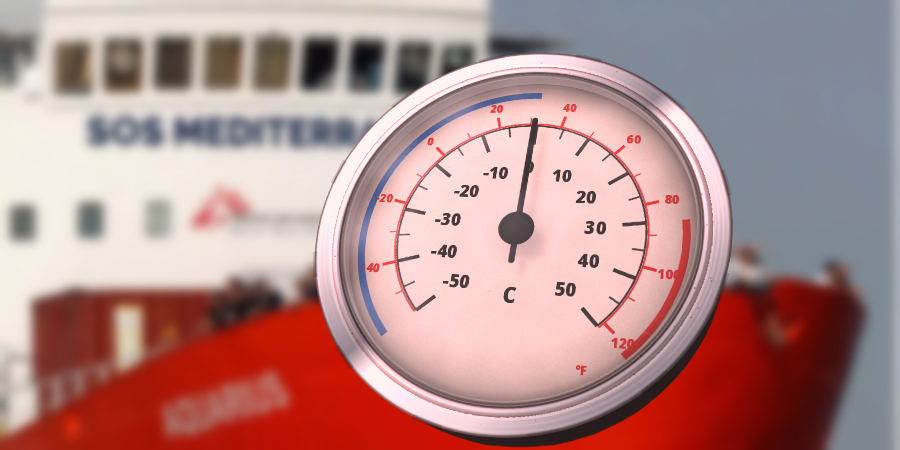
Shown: 0 °C
